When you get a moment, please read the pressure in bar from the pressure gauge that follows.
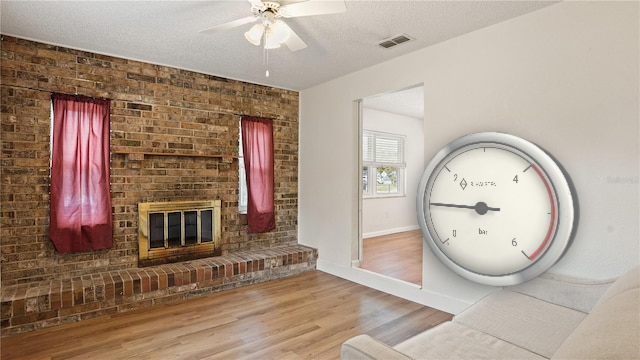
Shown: 1 bar
